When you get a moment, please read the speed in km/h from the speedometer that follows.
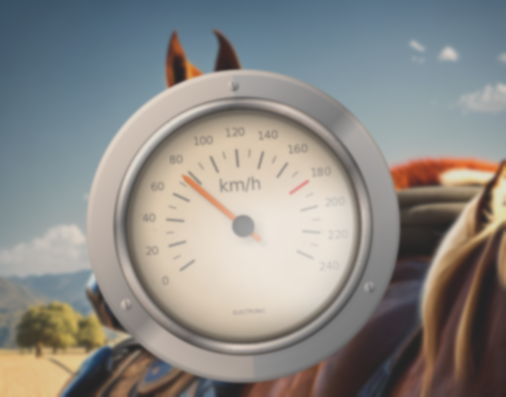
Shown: 75 km/h
